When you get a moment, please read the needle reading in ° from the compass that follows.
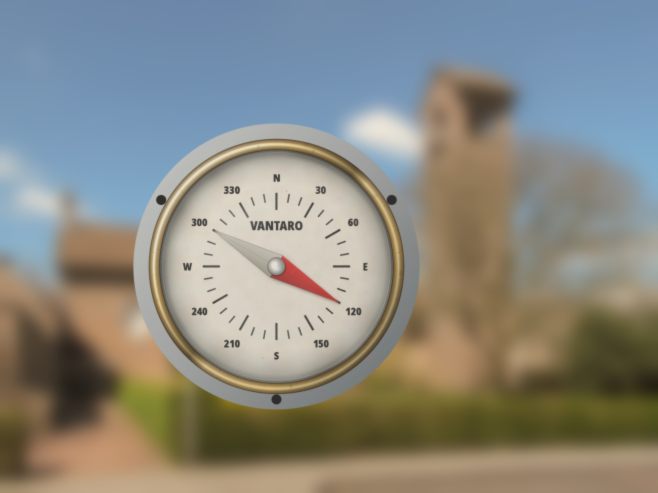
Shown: 120 °
